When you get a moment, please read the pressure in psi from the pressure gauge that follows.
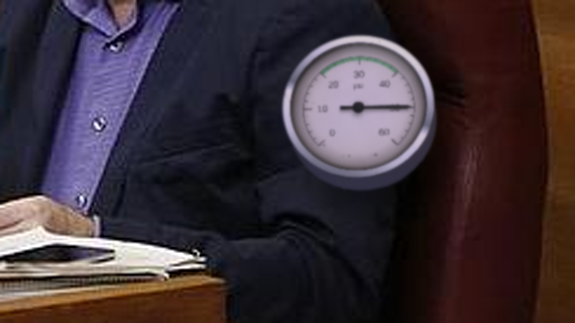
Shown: 50 psi
